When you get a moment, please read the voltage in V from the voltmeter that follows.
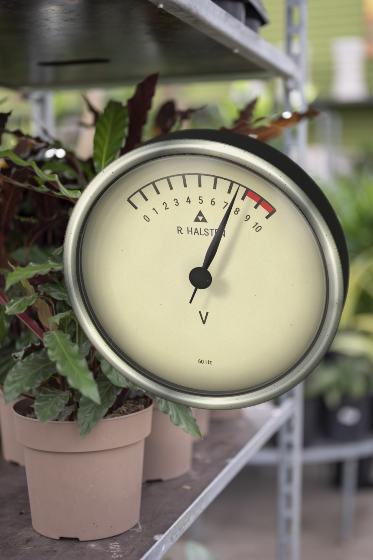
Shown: 7.5 V
